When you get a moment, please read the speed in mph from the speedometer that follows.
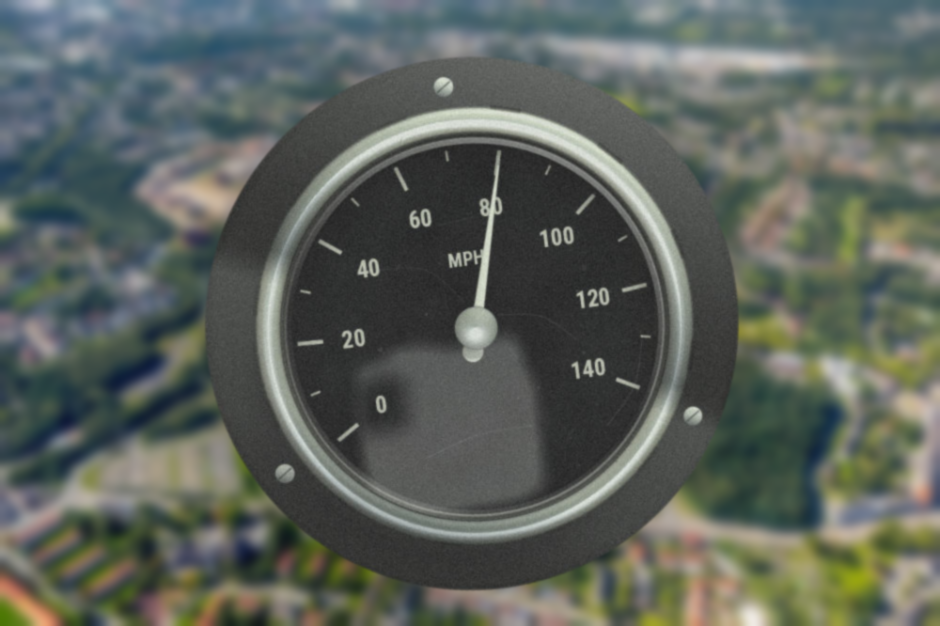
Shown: 80 mph
